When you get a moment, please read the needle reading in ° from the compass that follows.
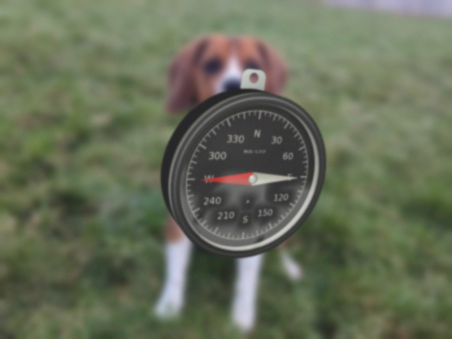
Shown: 270 °
